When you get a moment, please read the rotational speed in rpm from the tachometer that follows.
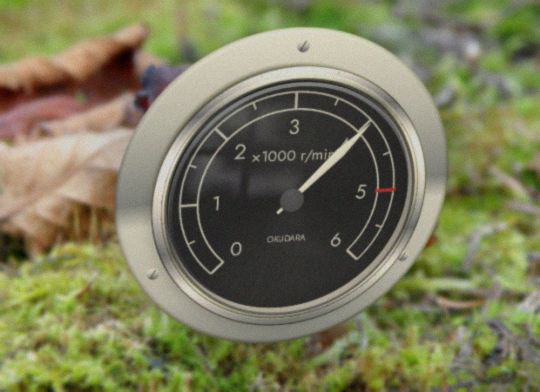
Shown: 4000 rpm
